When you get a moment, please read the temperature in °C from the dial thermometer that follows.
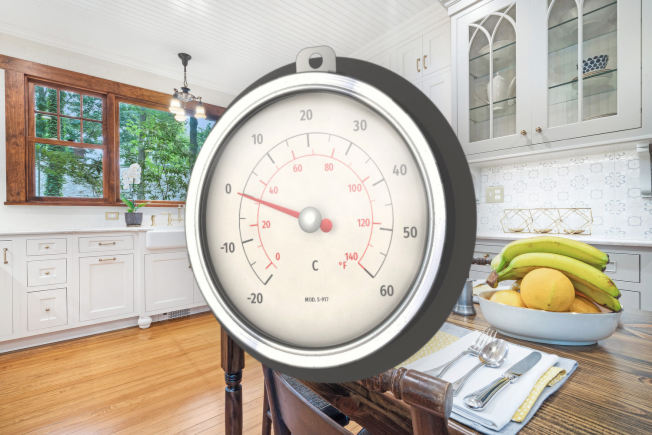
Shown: 0 °C
